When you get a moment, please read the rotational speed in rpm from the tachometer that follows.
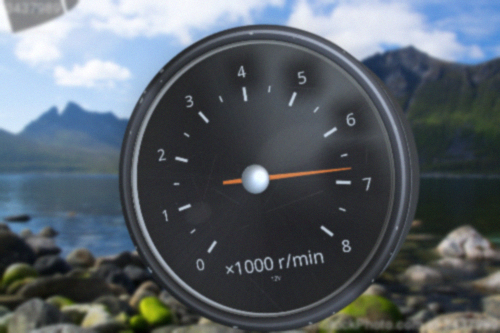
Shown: 6750 rpm
